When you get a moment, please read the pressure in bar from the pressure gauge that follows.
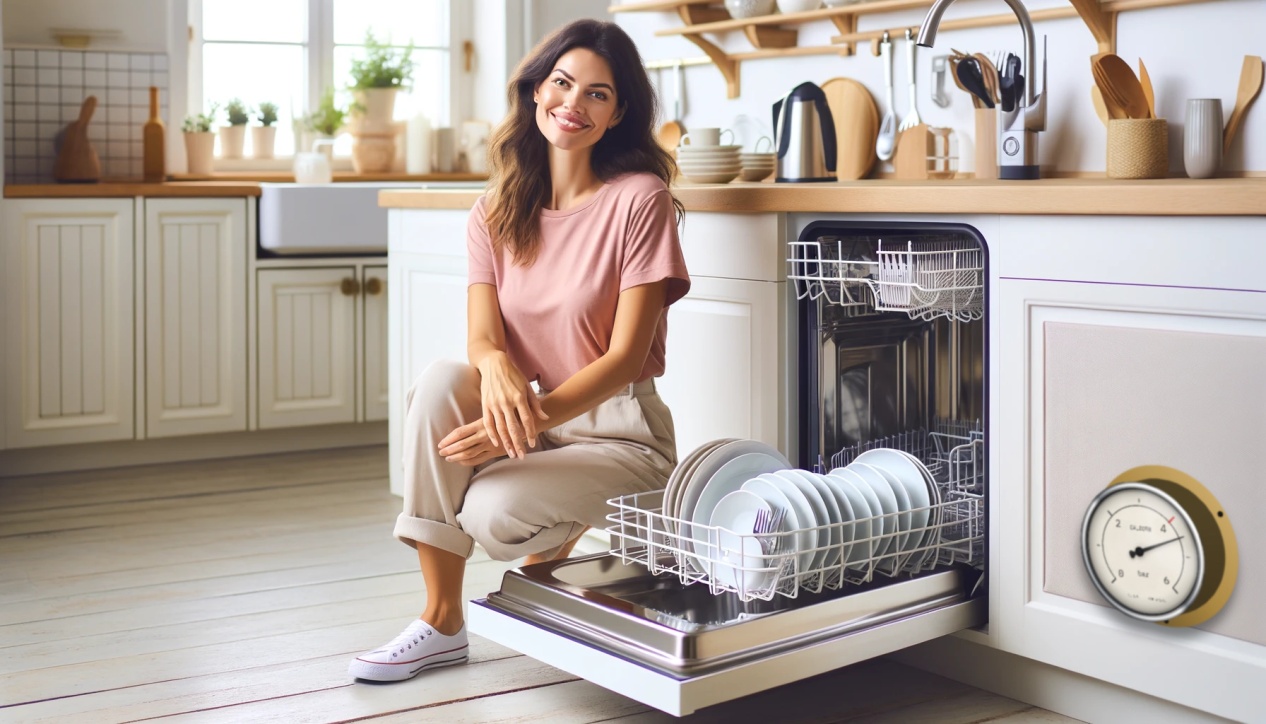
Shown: 4.5 bar
